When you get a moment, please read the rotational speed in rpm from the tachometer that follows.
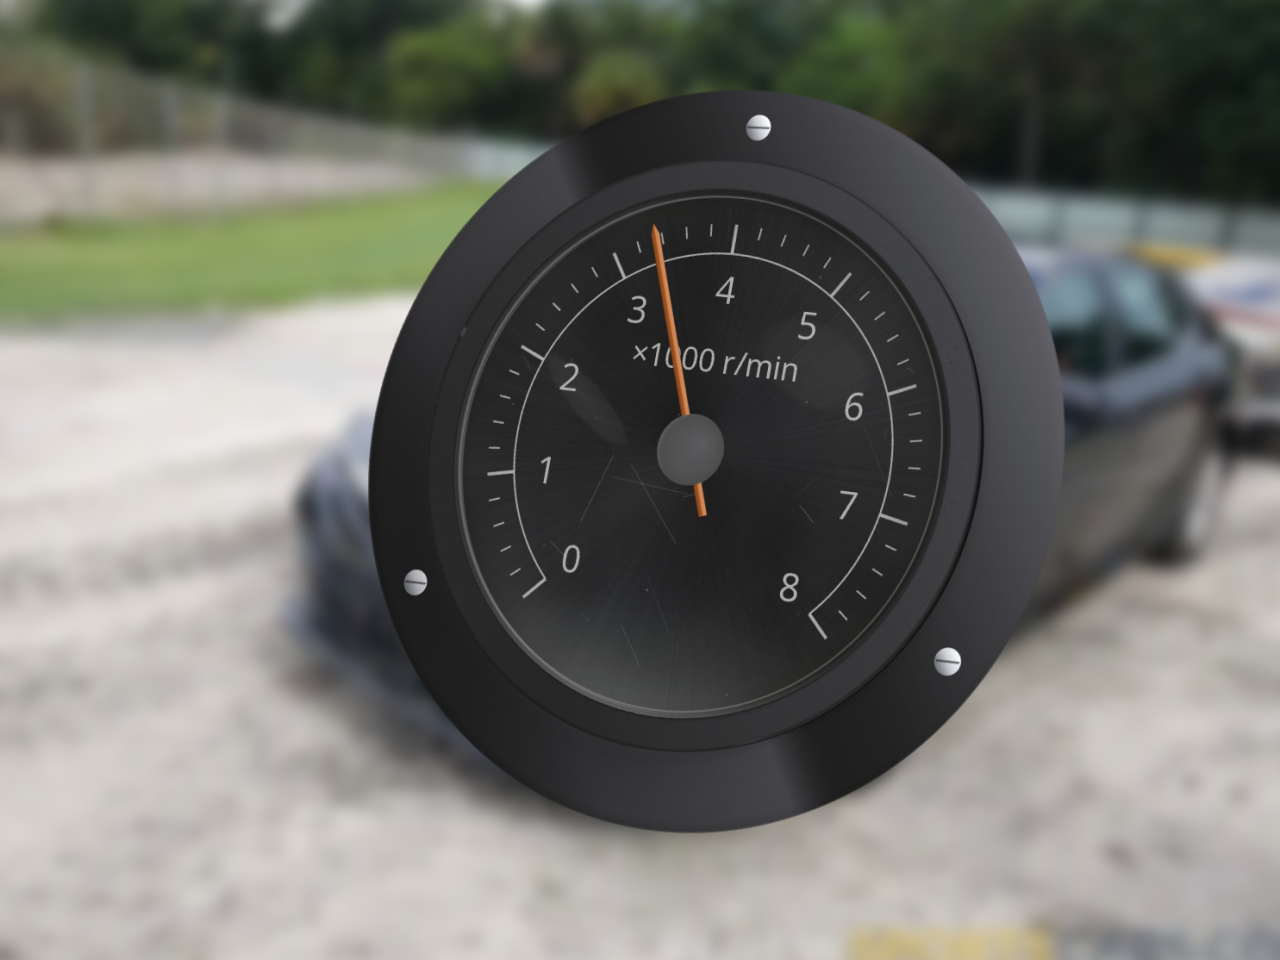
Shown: 3400 rpm
